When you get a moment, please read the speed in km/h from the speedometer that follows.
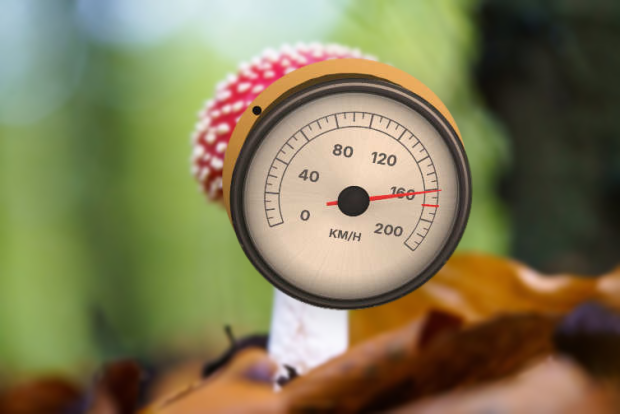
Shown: 160 km/h
